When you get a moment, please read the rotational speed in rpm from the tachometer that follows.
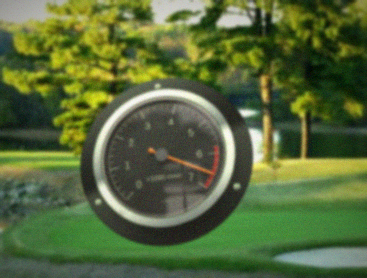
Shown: 6600 rpm
